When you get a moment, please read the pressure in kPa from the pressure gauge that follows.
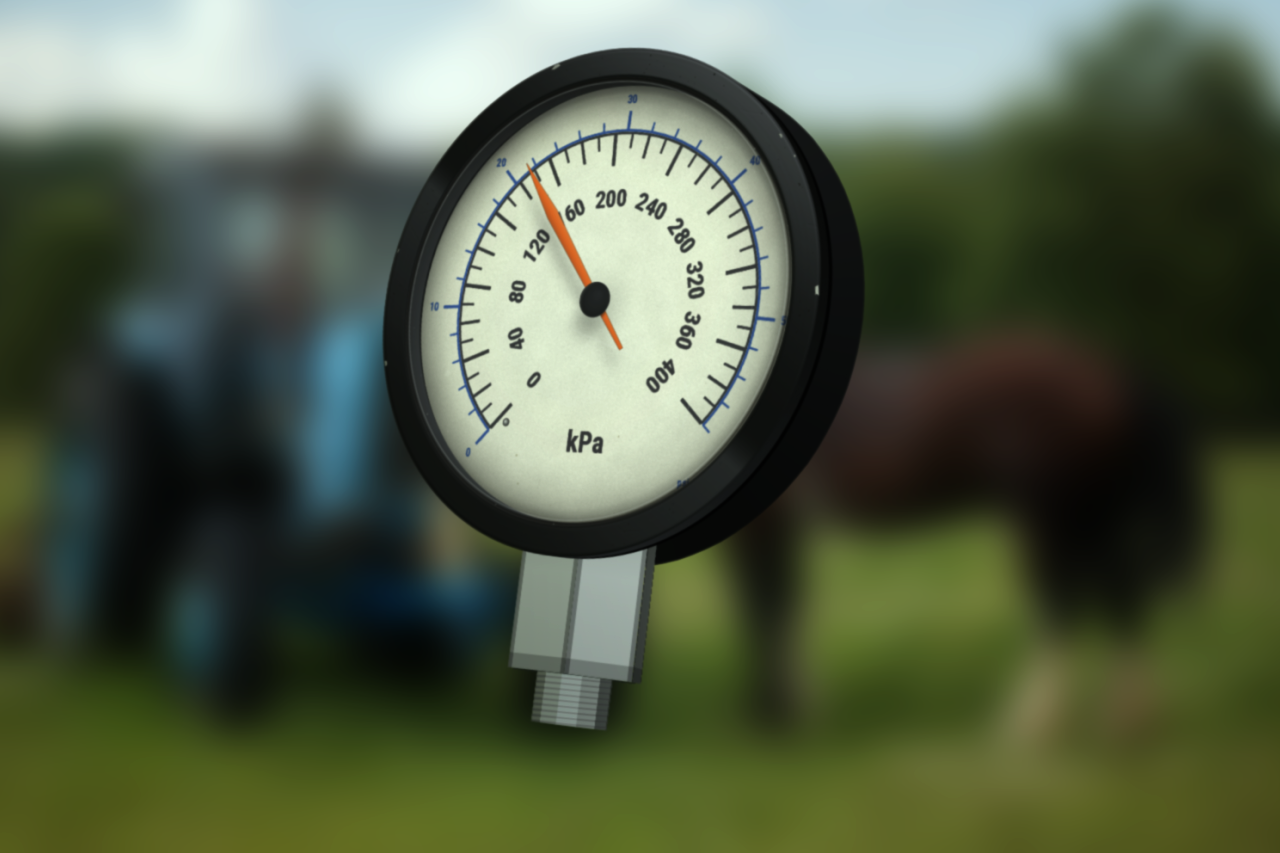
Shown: 150 kPa
